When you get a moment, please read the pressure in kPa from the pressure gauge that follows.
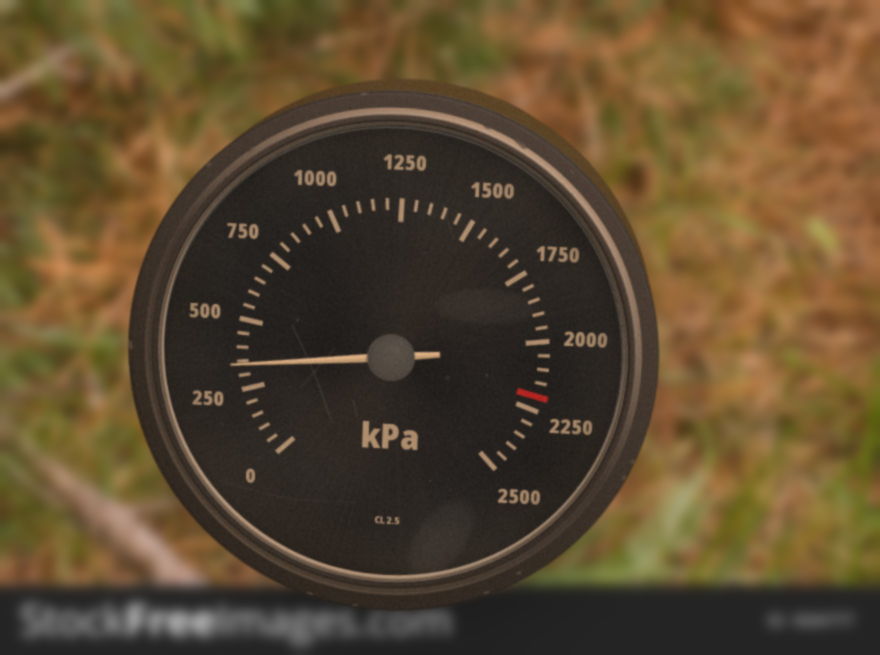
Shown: 350 kPa
